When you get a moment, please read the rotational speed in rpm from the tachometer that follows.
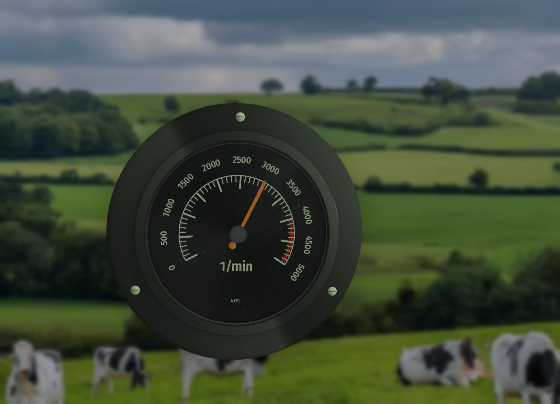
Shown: 3000 rpm
